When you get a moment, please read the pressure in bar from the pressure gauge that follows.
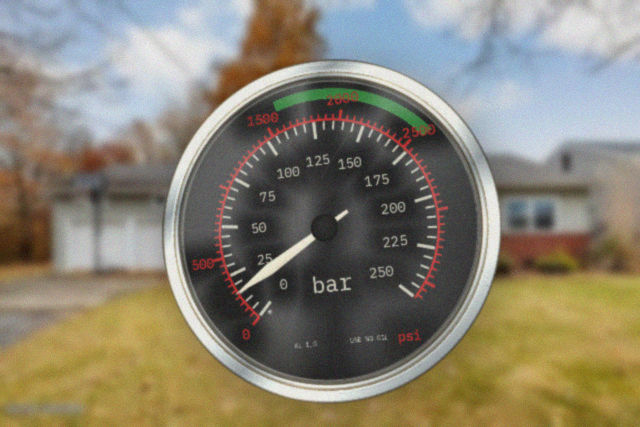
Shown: 15 bar
